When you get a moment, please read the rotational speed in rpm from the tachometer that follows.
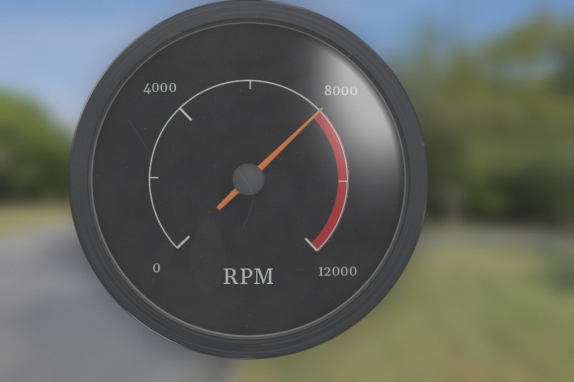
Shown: 8000 rpm
